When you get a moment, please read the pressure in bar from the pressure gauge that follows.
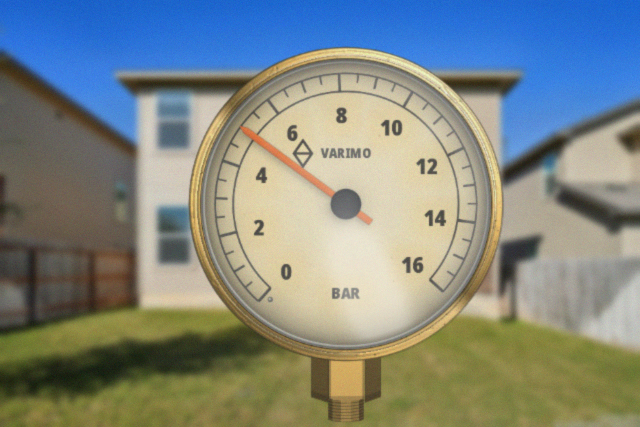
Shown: 5 bar
